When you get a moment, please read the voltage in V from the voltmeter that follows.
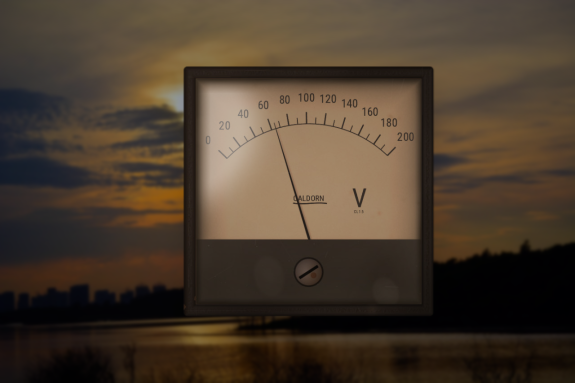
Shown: 65 V
